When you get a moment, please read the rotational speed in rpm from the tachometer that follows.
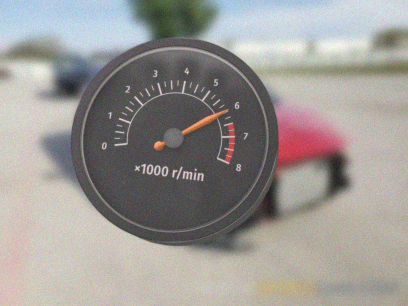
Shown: 6000 rpm
